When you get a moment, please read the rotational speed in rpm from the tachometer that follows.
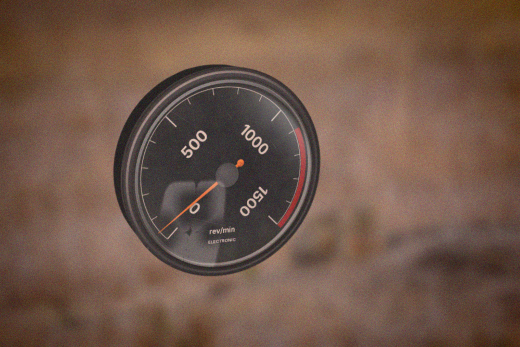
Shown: 50 rpm
